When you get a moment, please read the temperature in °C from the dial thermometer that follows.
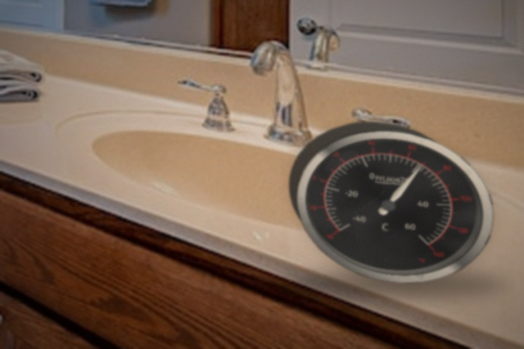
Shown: 20 °C
